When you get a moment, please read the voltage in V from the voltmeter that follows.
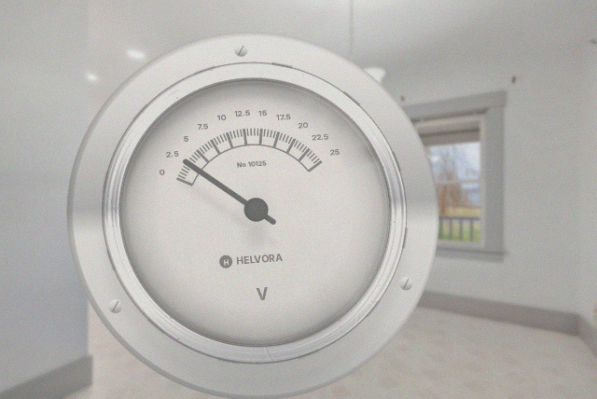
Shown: 2.5 V
